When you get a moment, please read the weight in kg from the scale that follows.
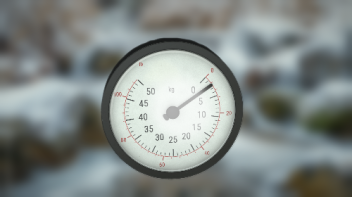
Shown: 2 kg
